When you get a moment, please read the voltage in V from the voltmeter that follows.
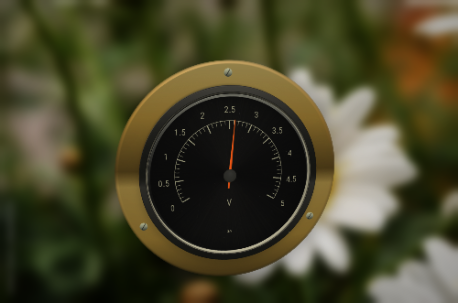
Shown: 2.6 V
